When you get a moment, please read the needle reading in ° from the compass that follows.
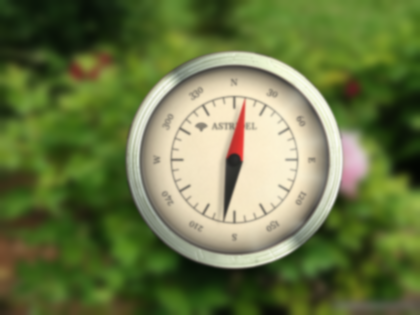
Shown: 10 °
